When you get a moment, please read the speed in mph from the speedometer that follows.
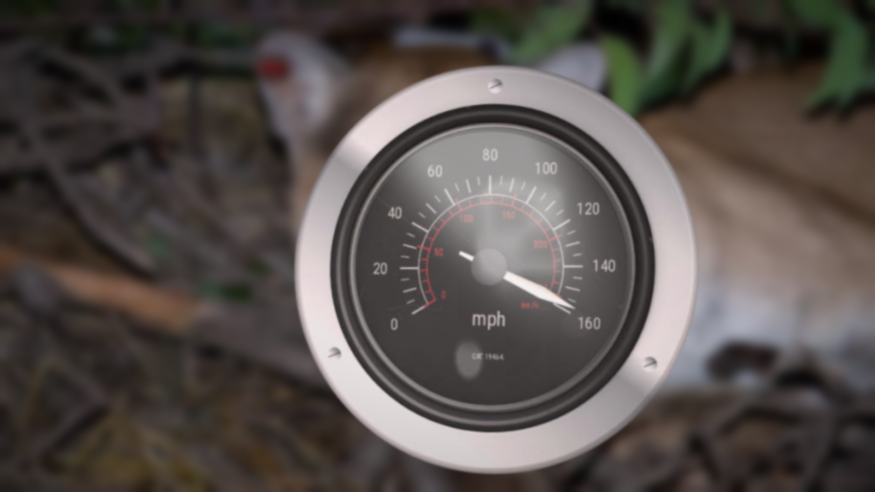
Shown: 157.5 mph
